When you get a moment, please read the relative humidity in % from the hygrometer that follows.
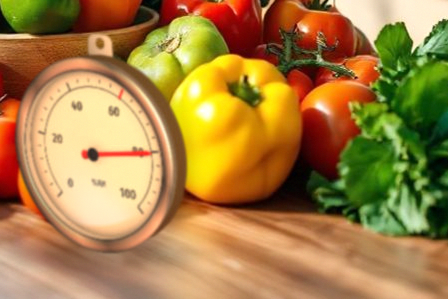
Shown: 80 %
